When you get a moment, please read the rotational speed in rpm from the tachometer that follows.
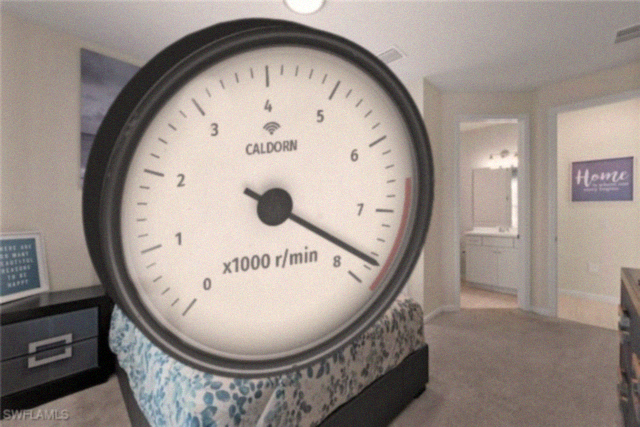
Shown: 7700 rpm
